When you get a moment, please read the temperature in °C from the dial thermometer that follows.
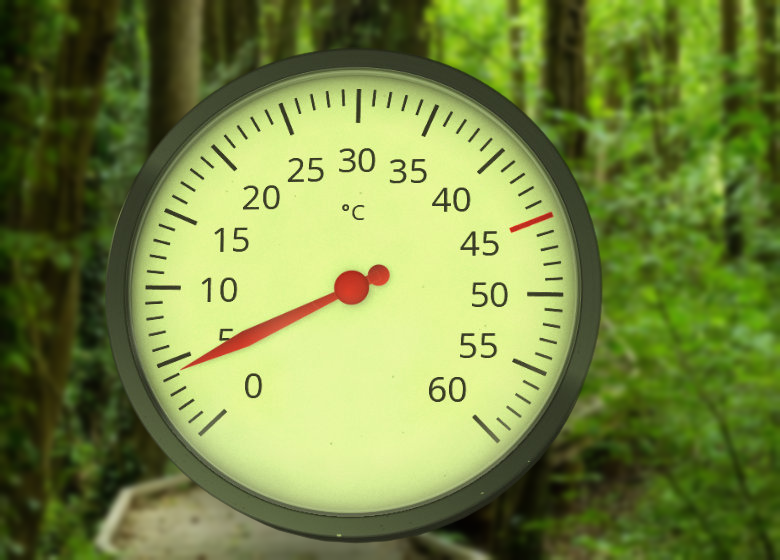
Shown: 4 °C
